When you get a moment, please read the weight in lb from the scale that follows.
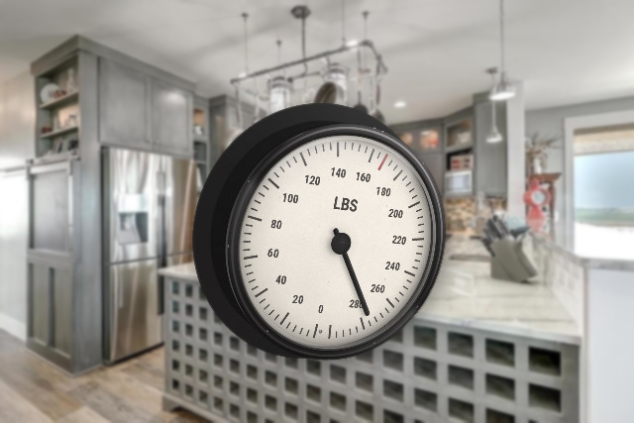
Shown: 276 lb
